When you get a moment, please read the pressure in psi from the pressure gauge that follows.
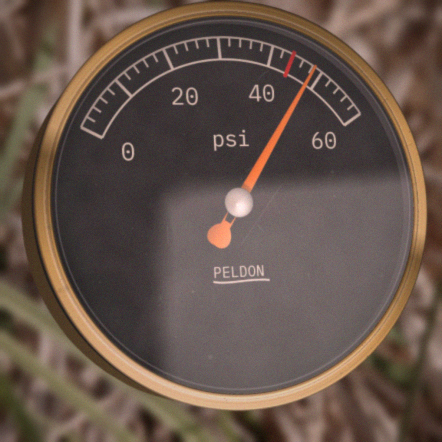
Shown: 48 psi
